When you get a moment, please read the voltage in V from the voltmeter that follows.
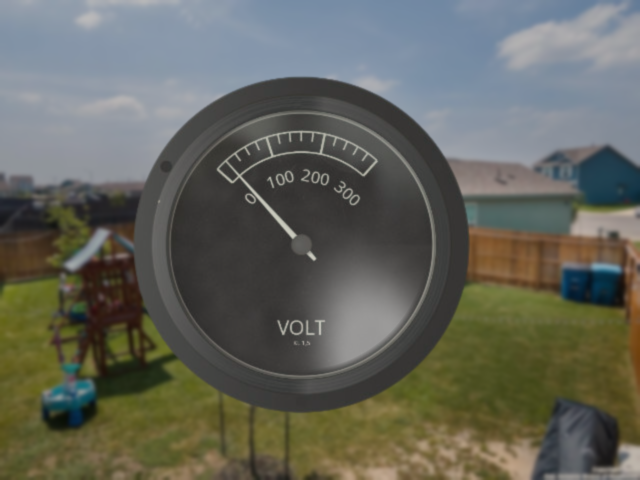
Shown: 20 V
